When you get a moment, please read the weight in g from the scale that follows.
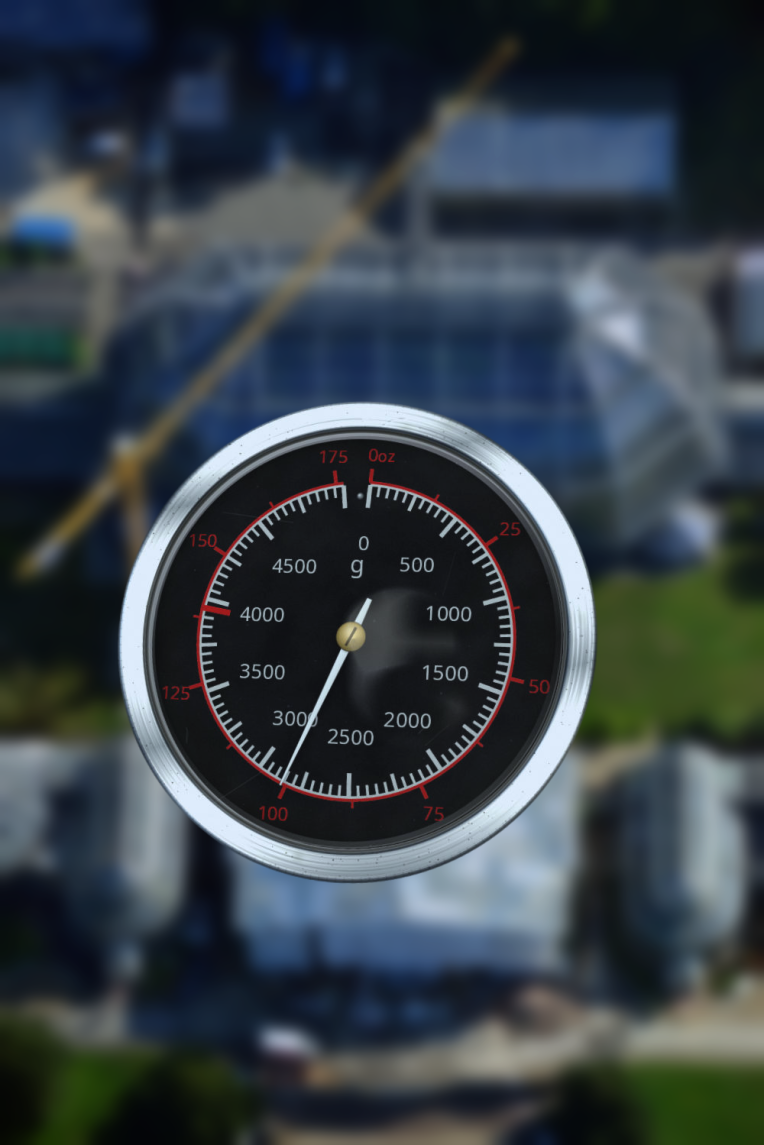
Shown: 2850 g
